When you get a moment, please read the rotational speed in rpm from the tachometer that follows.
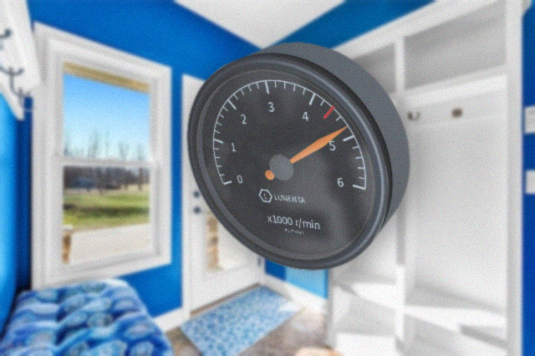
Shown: 4800 rpm
